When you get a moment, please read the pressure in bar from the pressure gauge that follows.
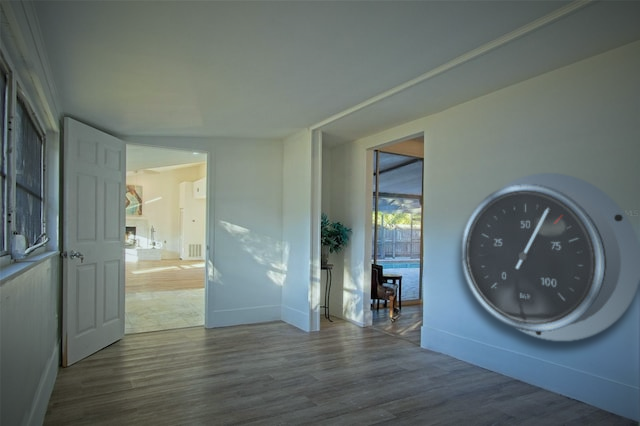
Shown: 60 bar
